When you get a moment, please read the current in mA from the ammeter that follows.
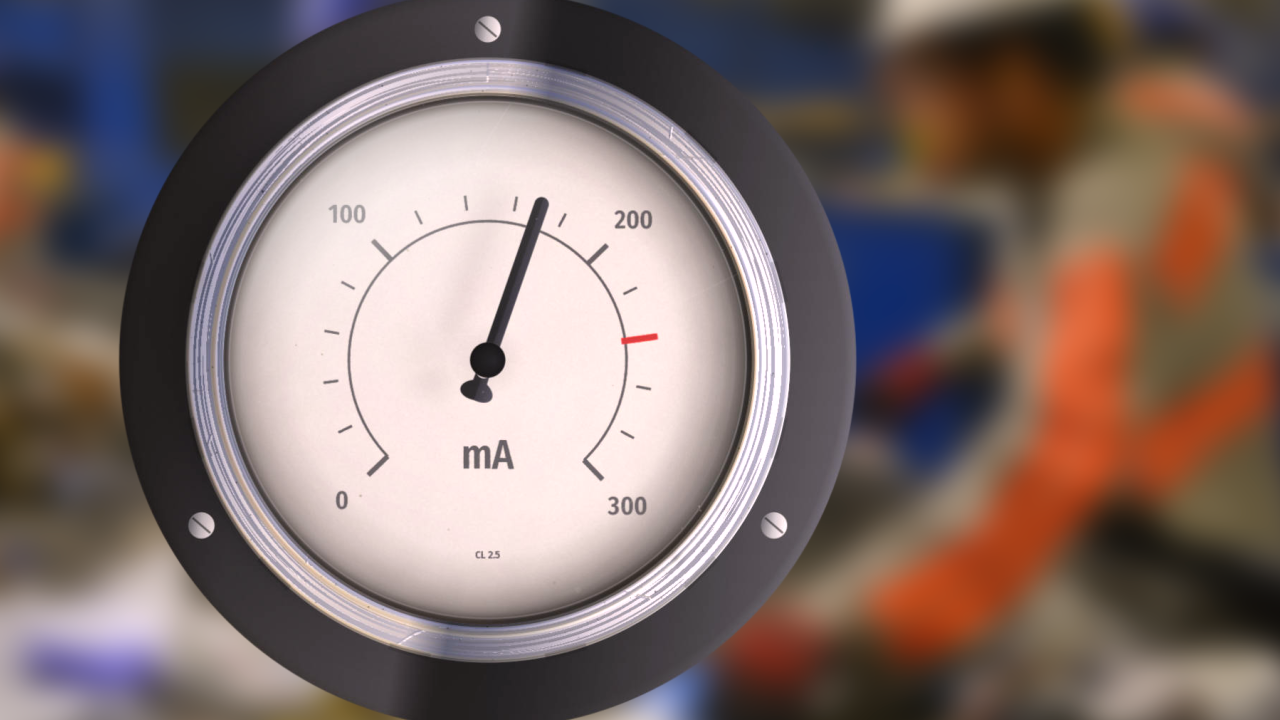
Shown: 170 mA
